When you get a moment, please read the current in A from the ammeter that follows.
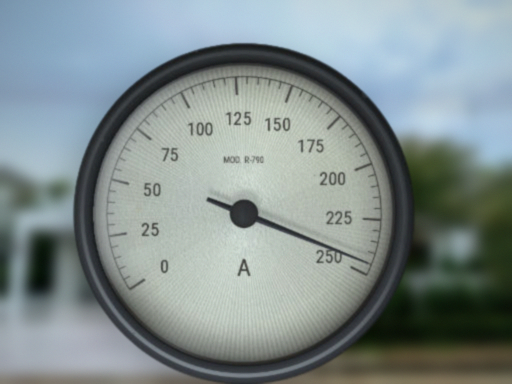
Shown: 245 A
